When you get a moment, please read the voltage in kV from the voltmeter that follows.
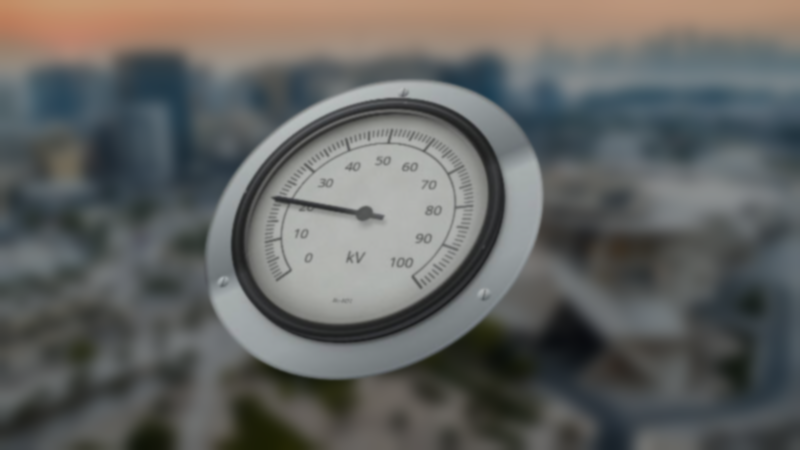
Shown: 20 kV
